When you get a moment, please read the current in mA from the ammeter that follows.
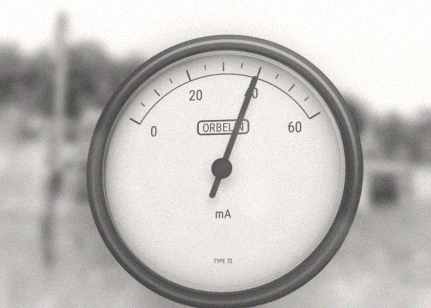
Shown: 40 mA
